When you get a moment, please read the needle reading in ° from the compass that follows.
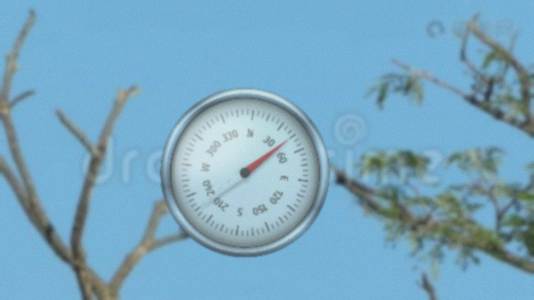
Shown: 45 °
